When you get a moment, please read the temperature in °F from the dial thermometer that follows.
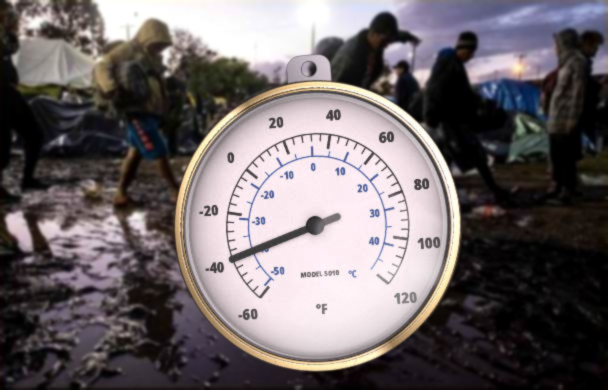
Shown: -40 °F
